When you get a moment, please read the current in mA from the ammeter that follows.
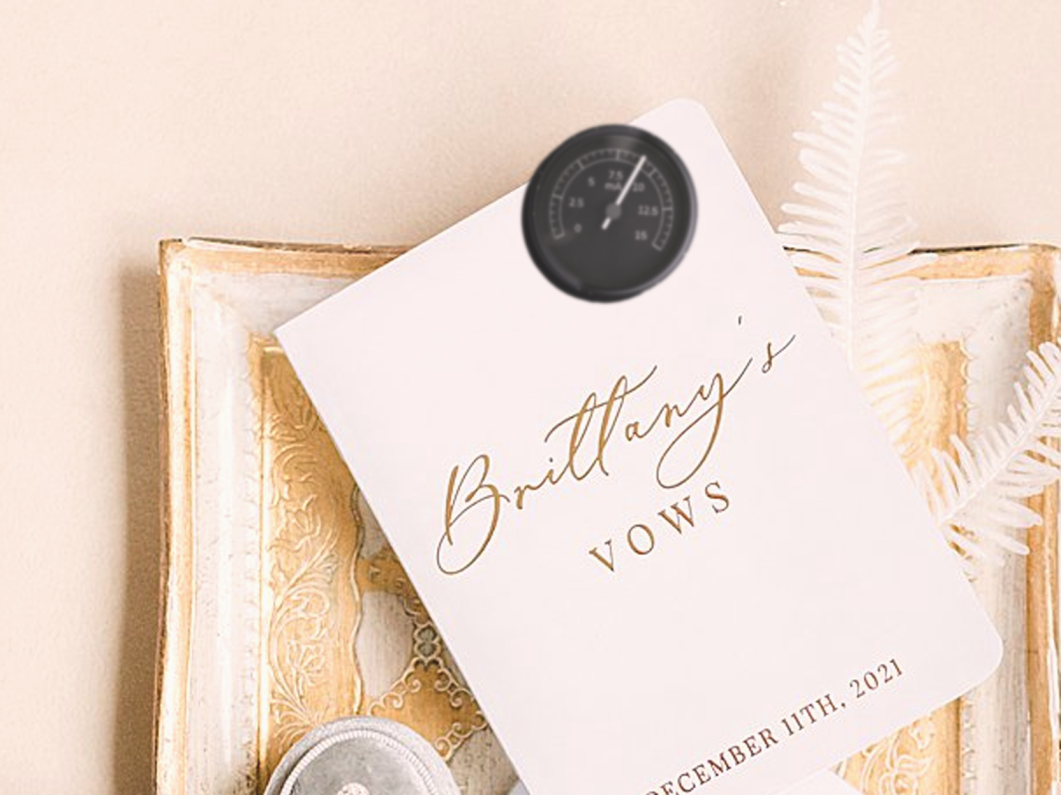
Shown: 9 mA
